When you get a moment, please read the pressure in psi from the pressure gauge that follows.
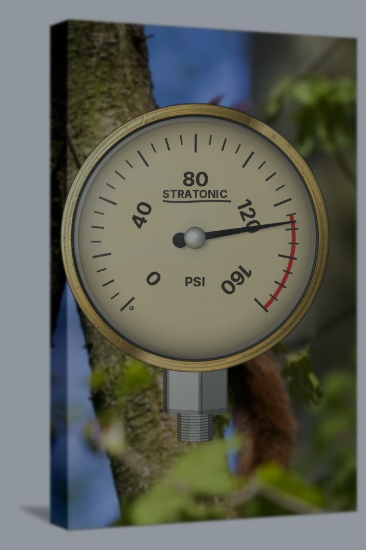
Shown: 127.5 psi
